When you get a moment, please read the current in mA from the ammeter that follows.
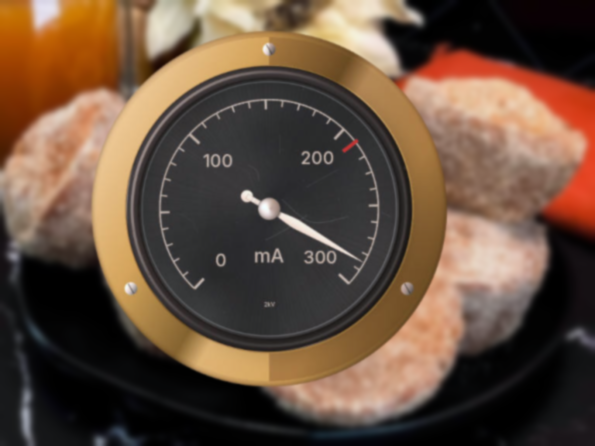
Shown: 285 mA
